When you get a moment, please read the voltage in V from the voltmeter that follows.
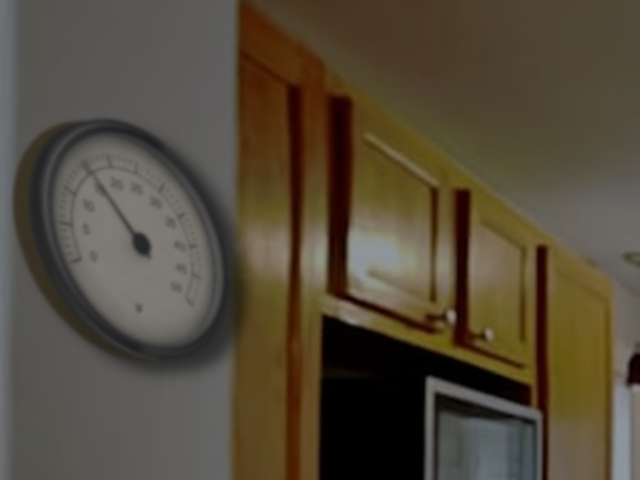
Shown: 15 V
